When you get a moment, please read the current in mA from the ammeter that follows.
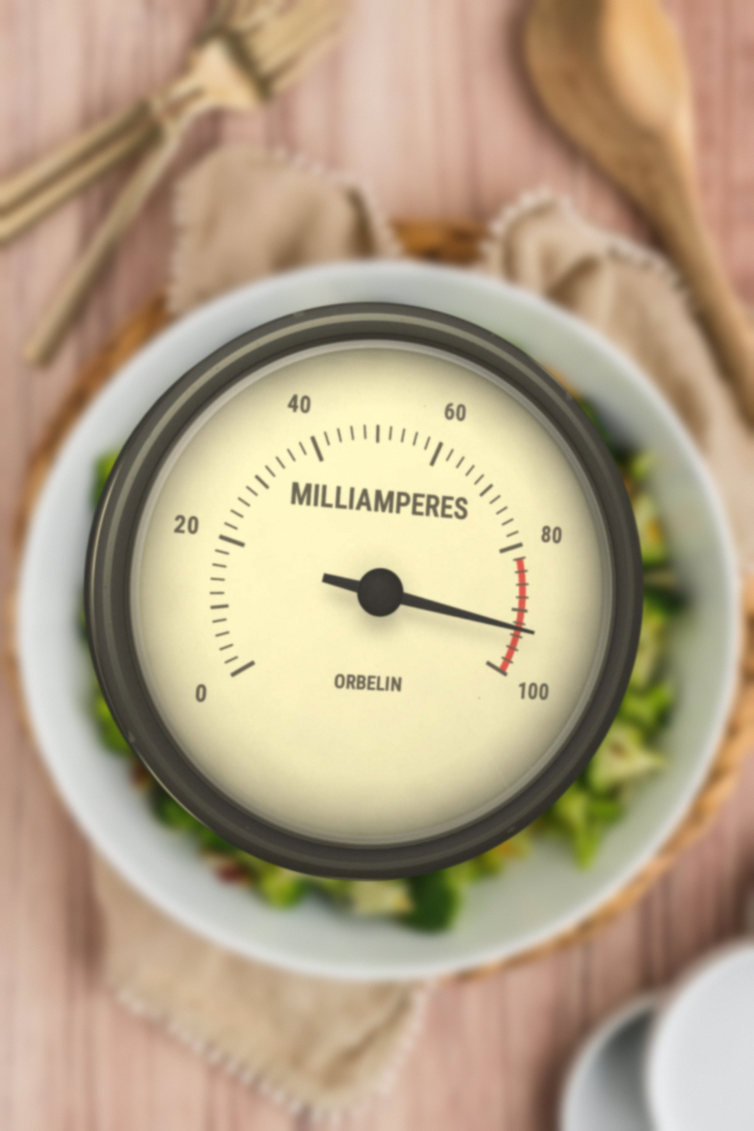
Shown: 93 mA
